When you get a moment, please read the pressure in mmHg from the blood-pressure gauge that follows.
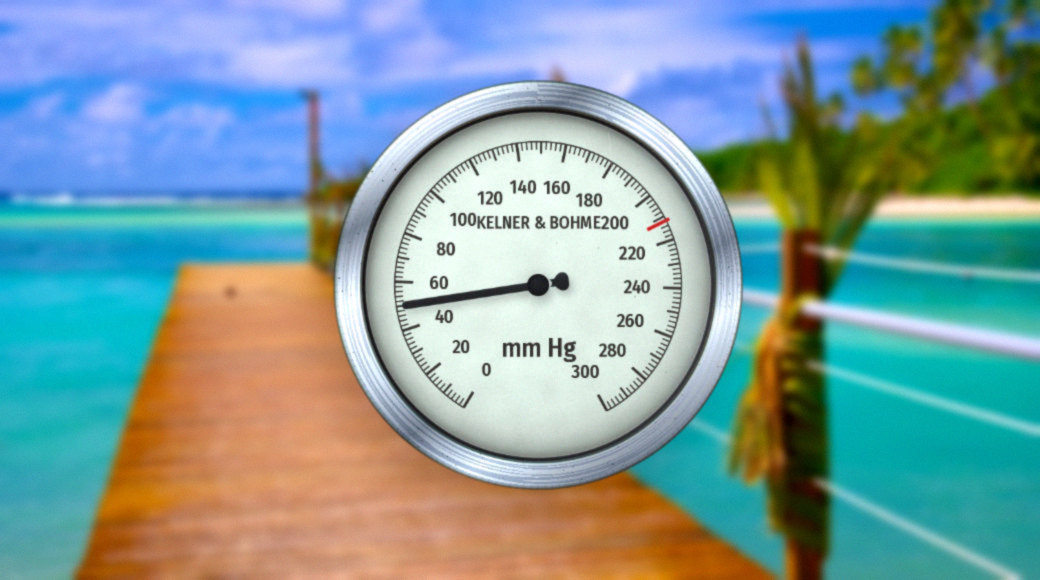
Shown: 50 mmHg
